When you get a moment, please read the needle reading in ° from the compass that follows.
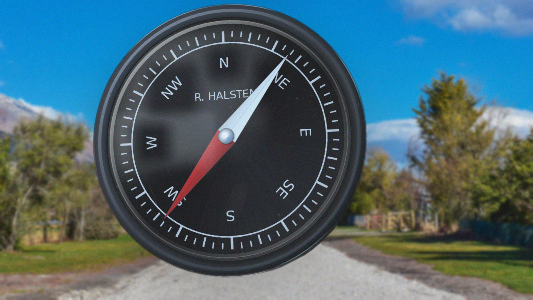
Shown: 220 °
